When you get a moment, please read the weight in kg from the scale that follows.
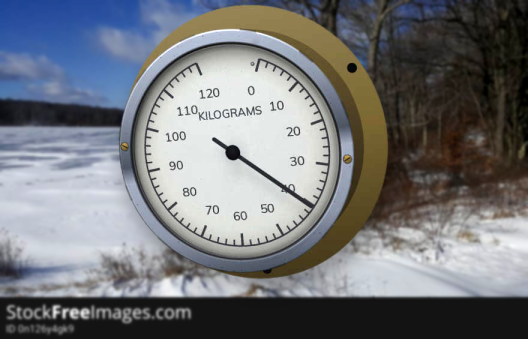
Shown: 40 kg
